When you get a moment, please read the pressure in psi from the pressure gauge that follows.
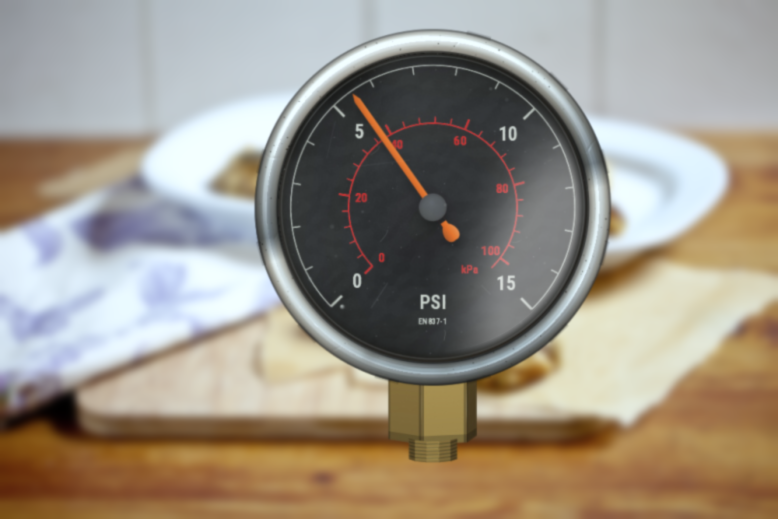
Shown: 5.5 psi
